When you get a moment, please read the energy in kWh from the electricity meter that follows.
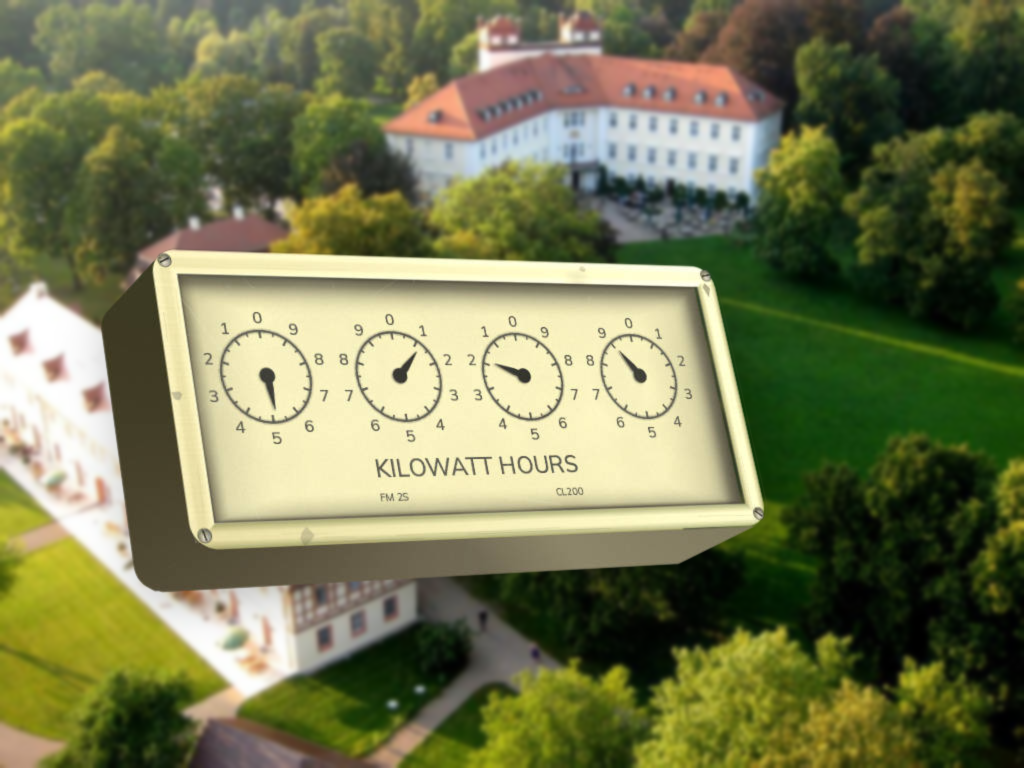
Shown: 5119 kWh
